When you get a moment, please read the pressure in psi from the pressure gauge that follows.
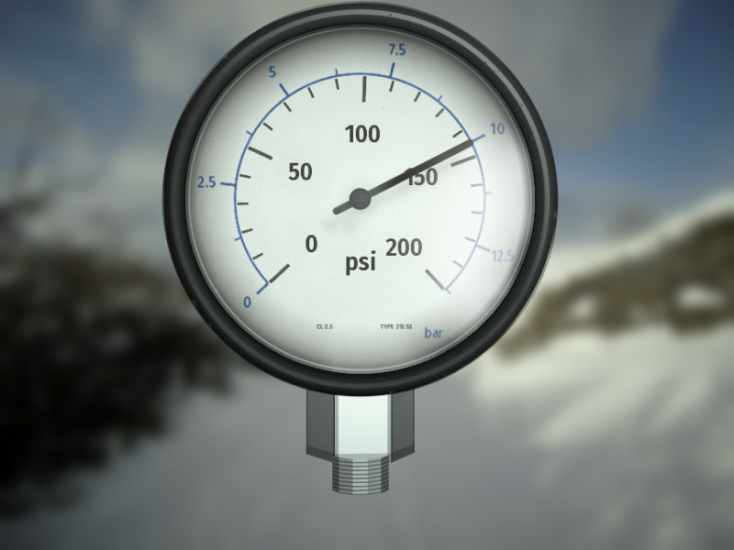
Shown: 145 psi
